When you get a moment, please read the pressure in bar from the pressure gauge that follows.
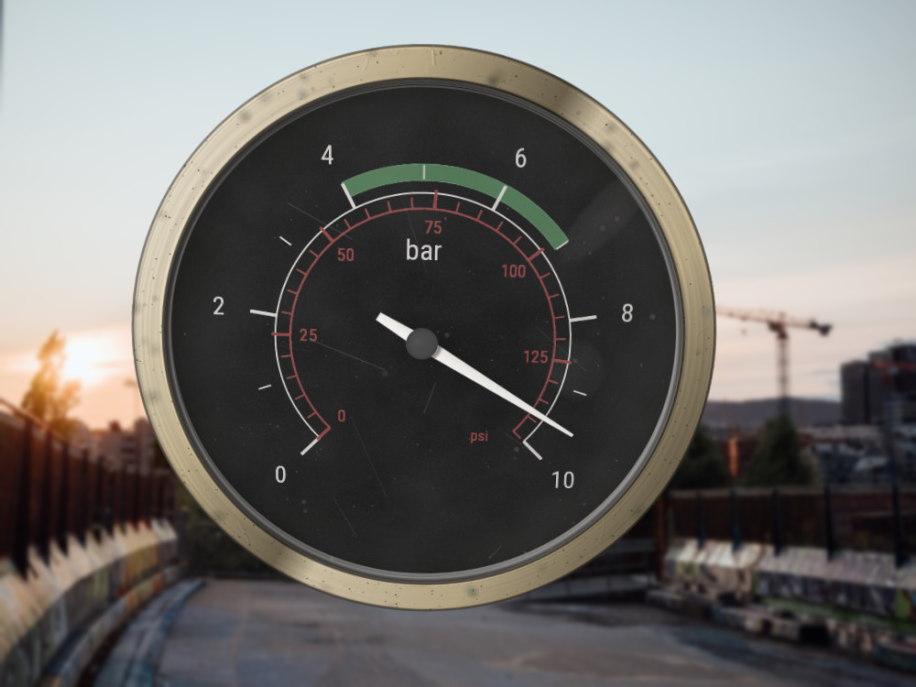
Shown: 9.5 bar
